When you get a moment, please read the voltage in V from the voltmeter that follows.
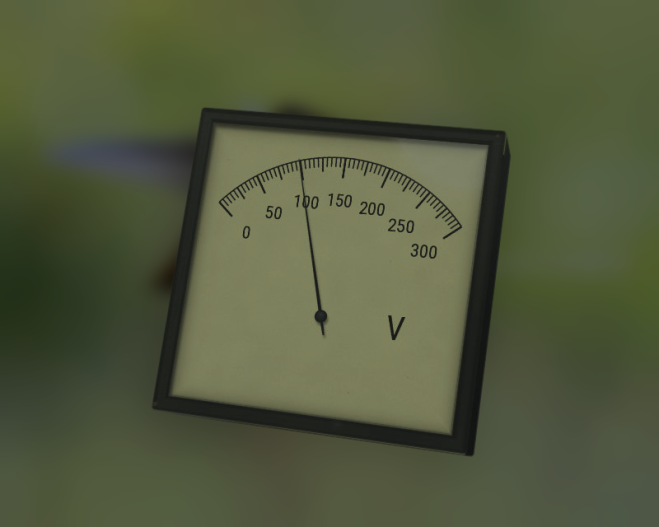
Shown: 100 V
